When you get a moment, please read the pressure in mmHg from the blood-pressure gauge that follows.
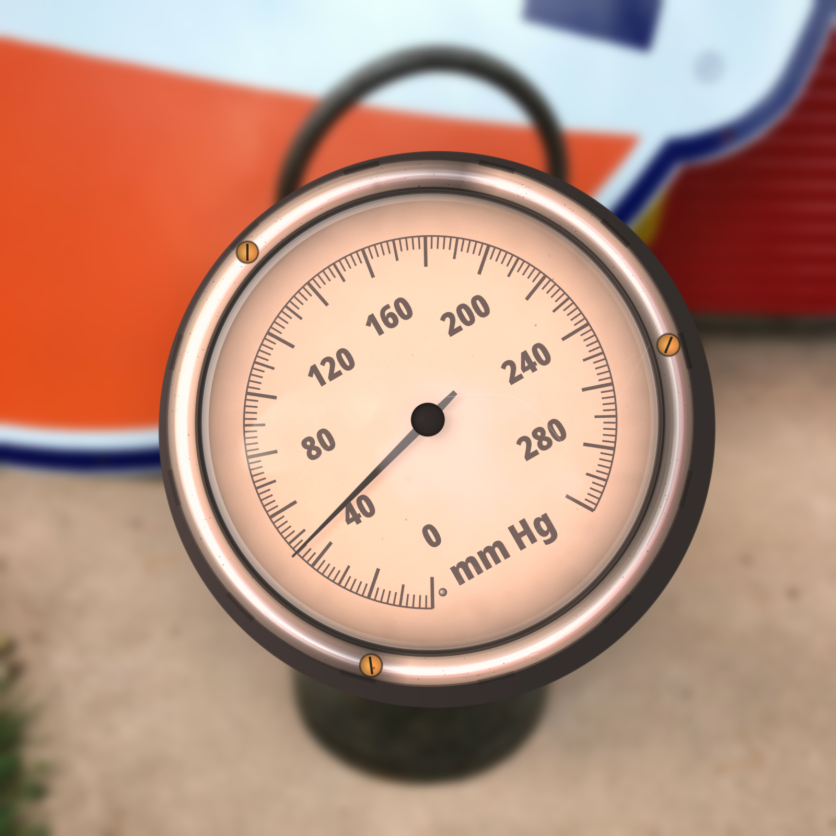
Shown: 46 mmHg
